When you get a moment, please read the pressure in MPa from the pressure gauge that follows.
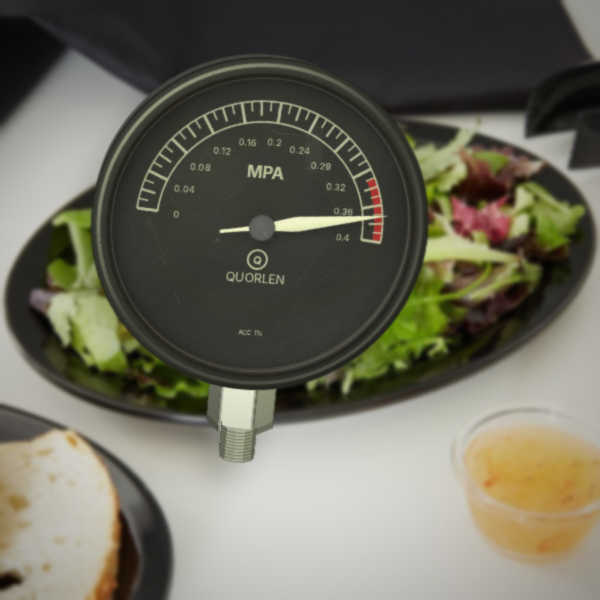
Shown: 0.37 MPa
